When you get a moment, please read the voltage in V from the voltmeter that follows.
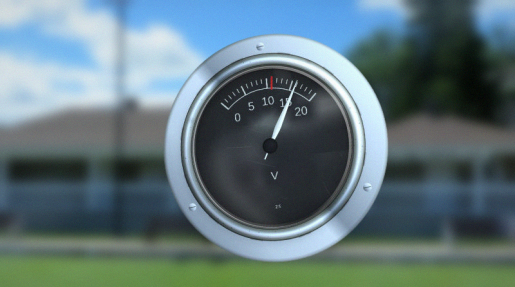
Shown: 16 V
